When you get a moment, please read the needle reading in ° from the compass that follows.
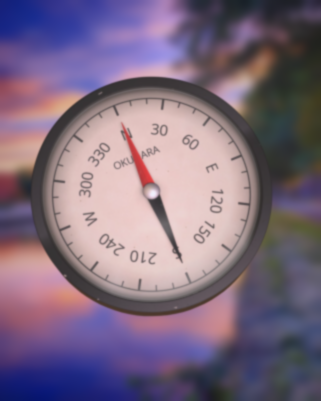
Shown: 0 °
